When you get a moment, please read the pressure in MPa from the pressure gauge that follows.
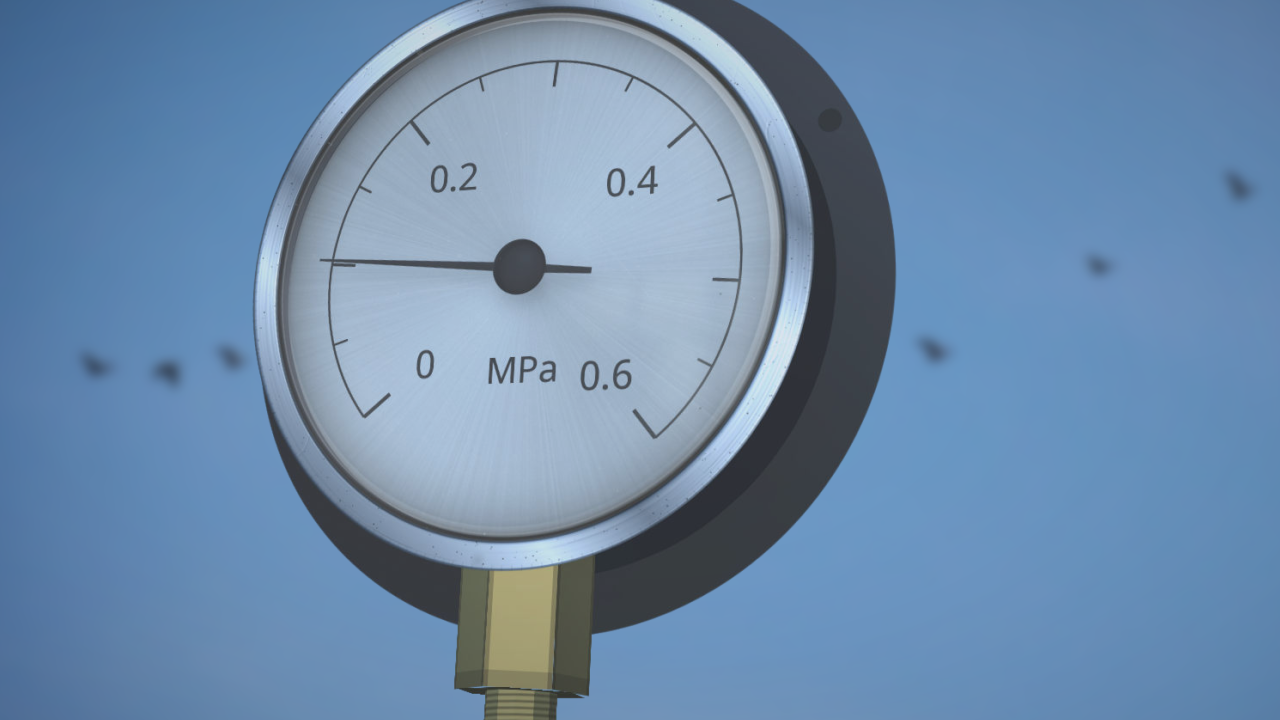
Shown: 0.1 MPa
